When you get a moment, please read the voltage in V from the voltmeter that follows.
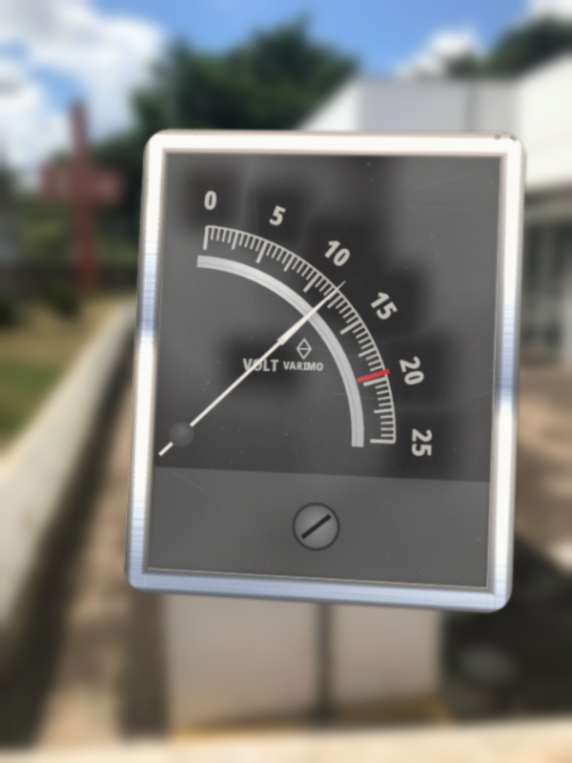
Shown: 12 V
